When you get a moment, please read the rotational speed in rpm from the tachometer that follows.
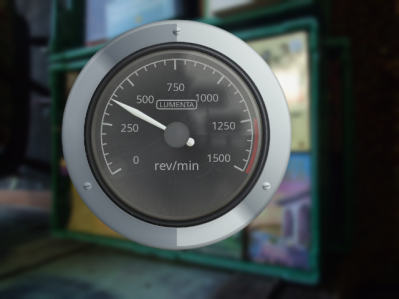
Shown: 375 rpm
